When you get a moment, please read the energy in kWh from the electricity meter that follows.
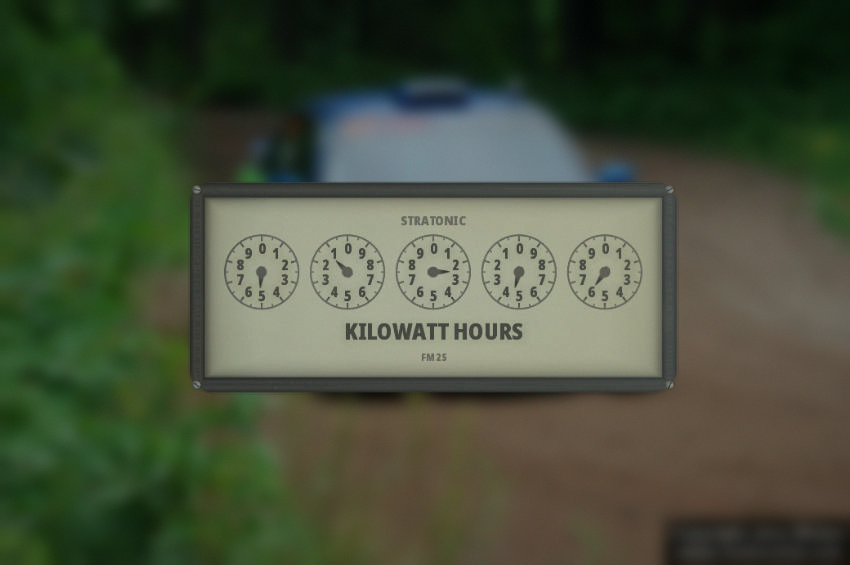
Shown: 51246 kWh
